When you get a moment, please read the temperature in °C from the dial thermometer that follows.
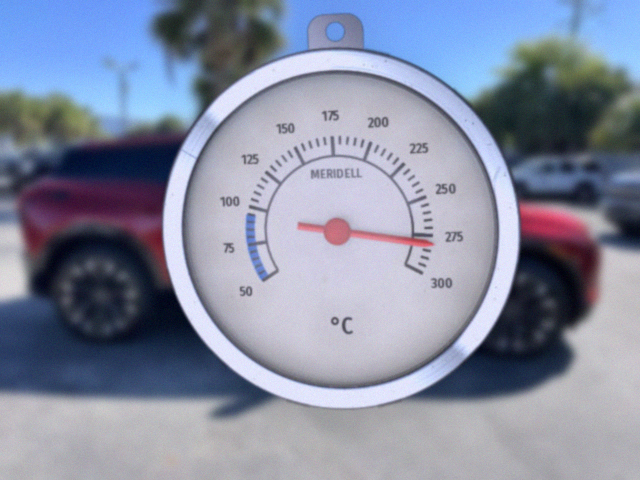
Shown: 280 °C
